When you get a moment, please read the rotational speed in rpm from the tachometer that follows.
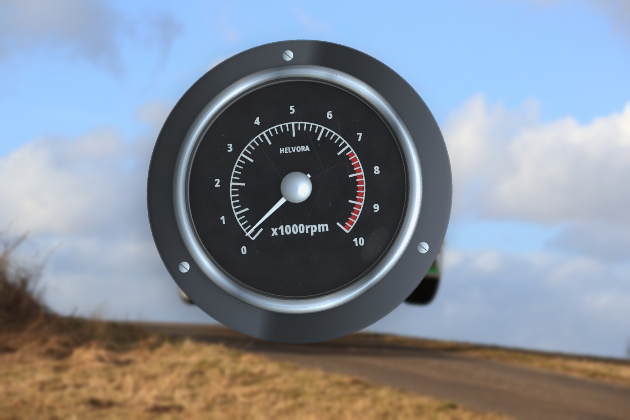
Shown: 200 rpm
